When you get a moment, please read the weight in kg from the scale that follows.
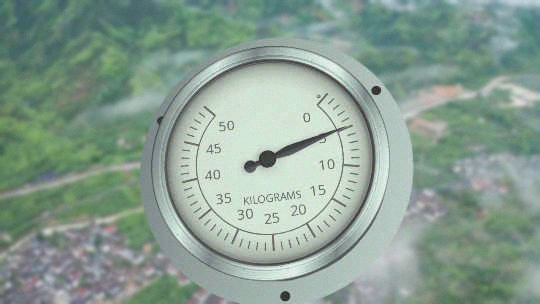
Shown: 5 kg
